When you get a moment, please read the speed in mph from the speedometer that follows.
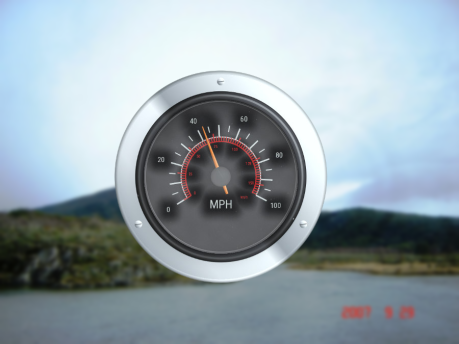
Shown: 42.5 mph
